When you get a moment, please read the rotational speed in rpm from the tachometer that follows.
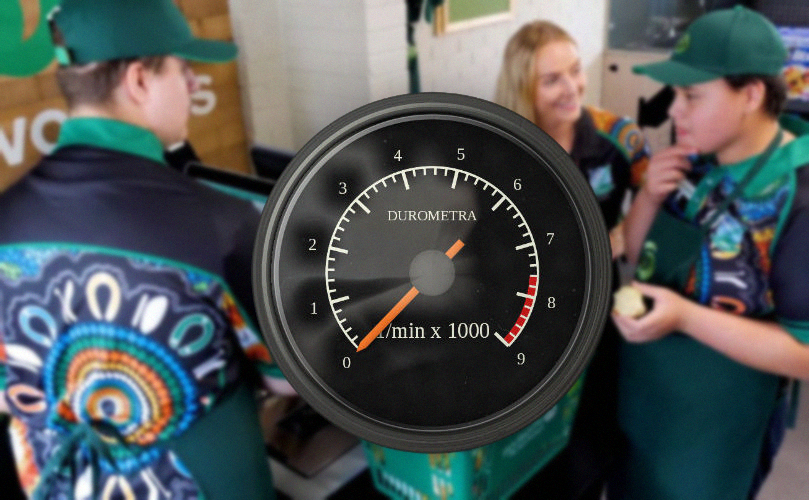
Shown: 0 rpm
